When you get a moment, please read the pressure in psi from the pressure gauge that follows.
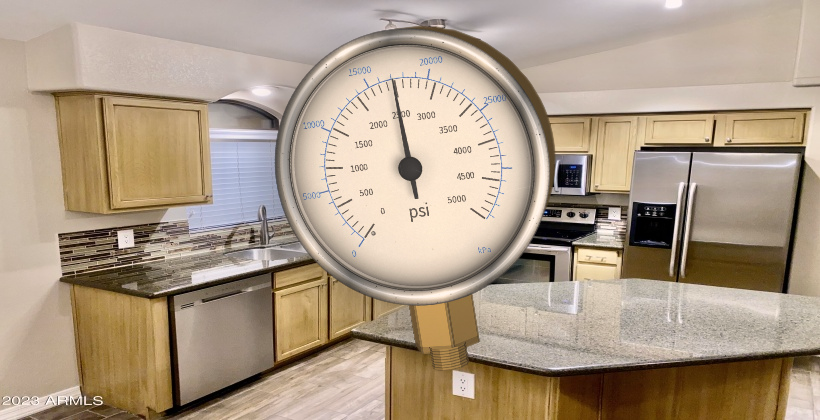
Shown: 2500 psi
